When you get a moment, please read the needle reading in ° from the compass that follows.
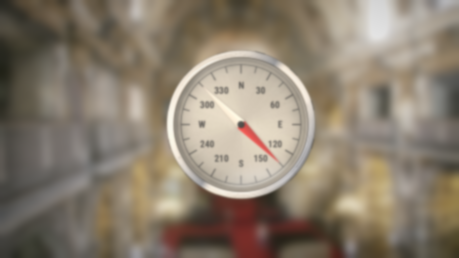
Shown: 135 °
